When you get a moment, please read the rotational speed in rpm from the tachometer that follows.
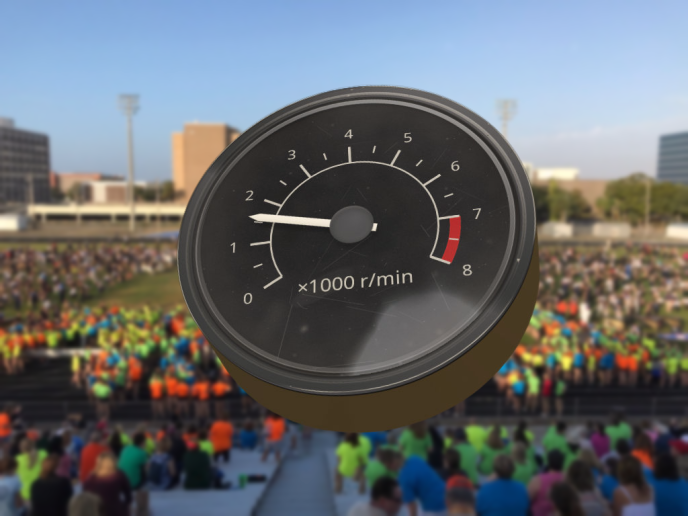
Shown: 1500 rpm
